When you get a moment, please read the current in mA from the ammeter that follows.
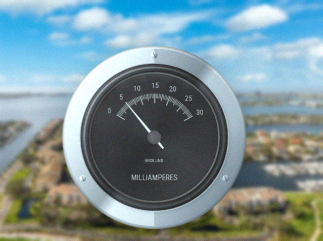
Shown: 5 mA
